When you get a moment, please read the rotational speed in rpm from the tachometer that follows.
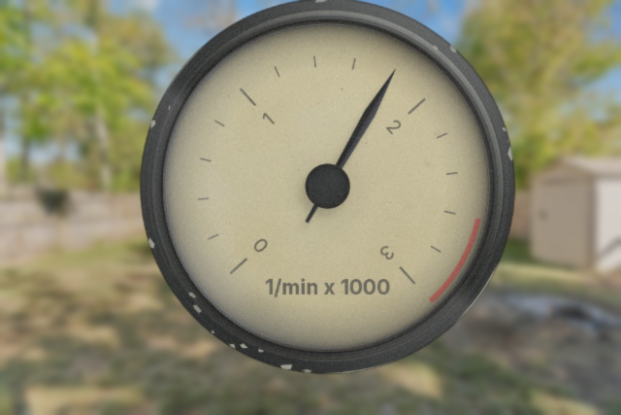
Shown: 1800 rpm
